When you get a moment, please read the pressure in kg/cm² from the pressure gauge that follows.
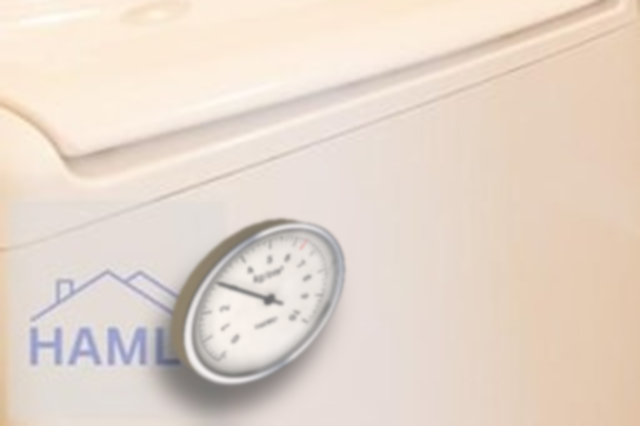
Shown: 3 kg/cm²
